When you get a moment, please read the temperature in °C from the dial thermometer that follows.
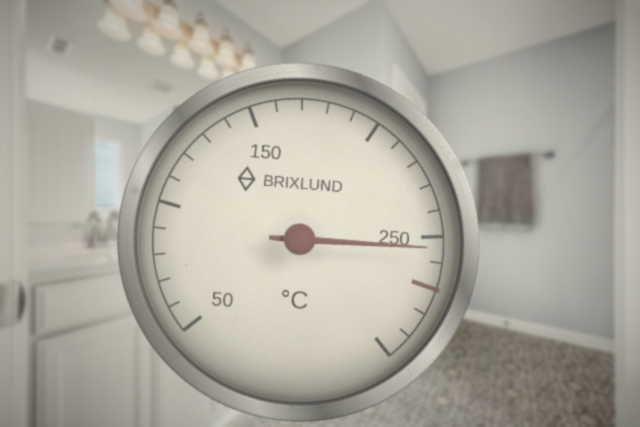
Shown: 255 °C
